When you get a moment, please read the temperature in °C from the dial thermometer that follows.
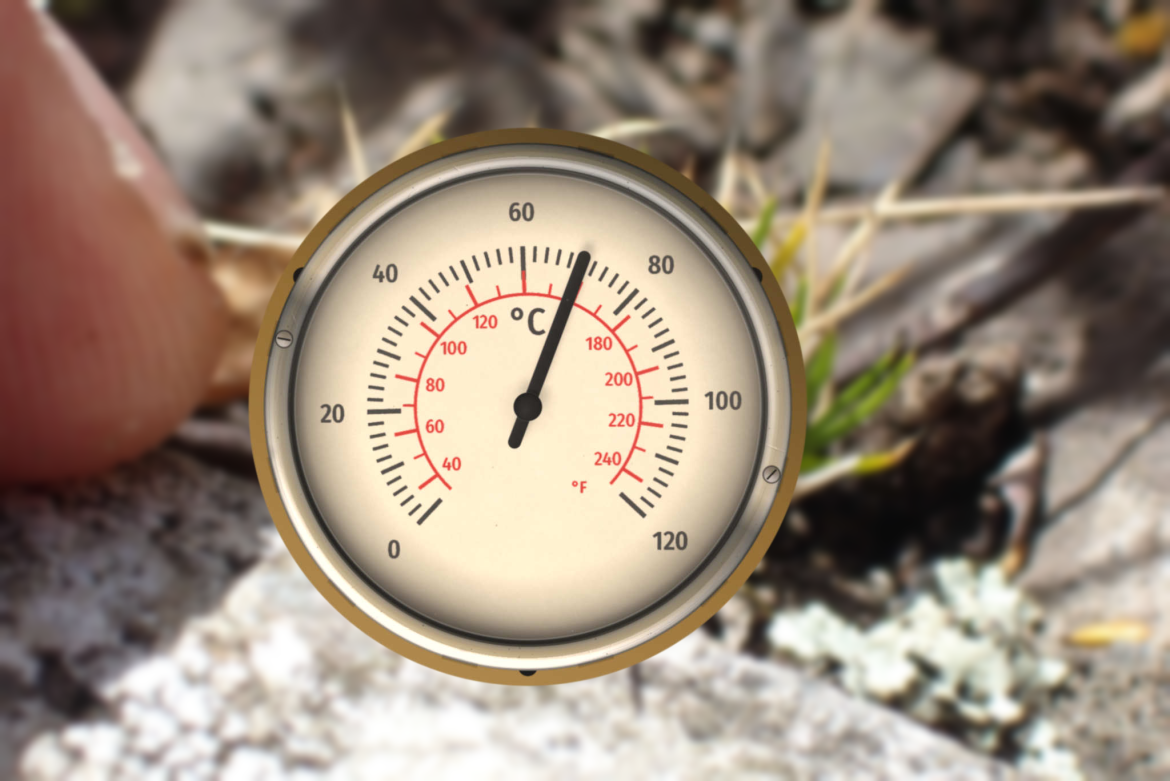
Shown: 70 °C
